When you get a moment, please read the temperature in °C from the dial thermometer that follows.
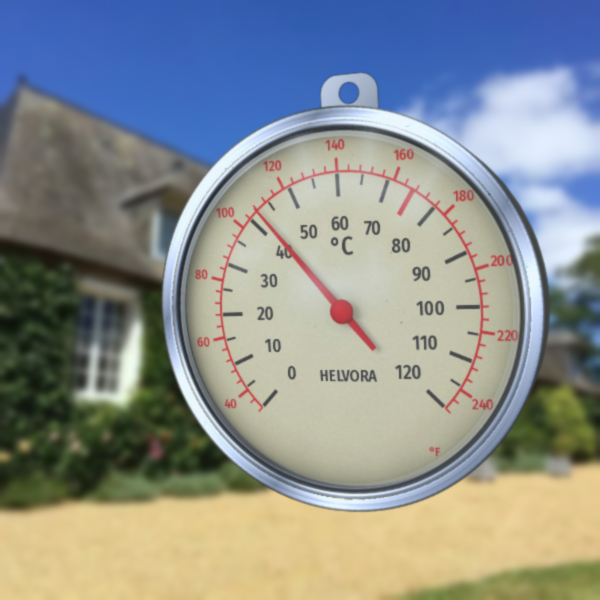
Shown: 42.5 °C
